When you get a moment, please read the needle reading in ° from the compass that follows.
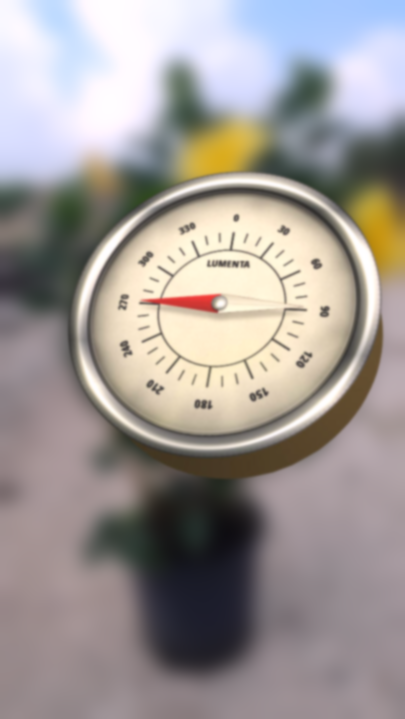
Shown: 270 °
